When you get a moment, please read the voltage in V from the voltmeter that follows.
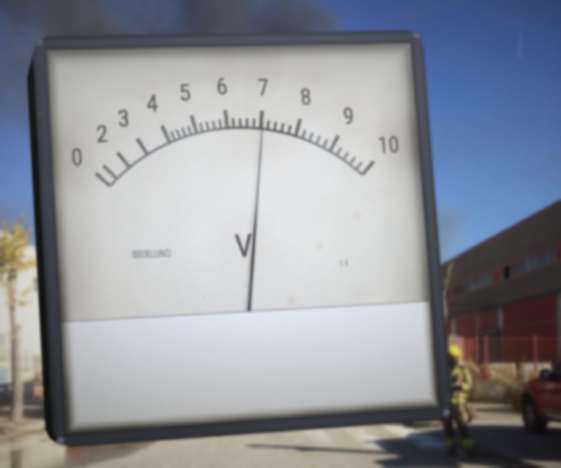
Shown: 7 V
